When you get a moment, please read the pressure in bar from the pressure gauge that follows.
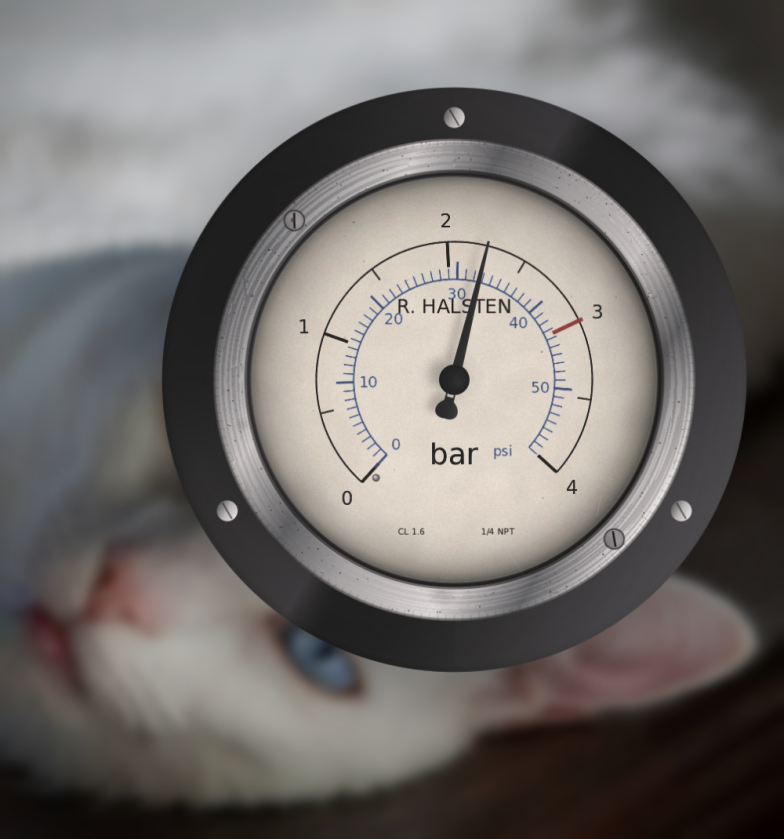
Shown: 2.25 bar
